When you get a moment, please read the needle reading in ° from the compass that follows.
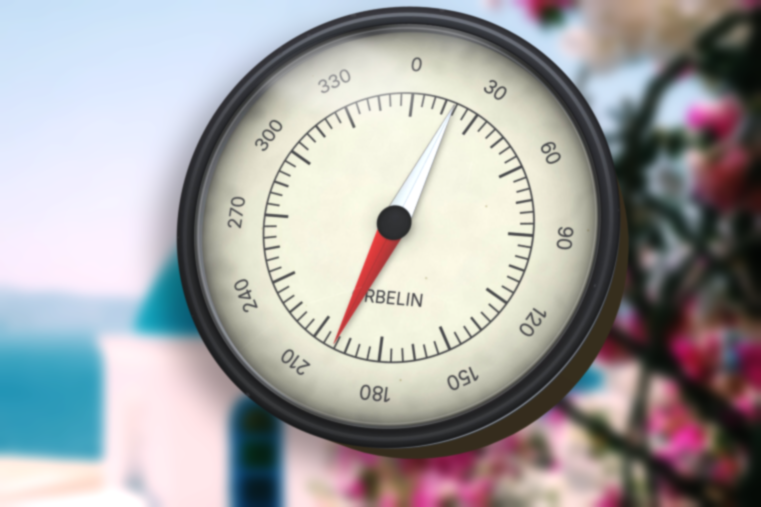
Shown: 200 °
